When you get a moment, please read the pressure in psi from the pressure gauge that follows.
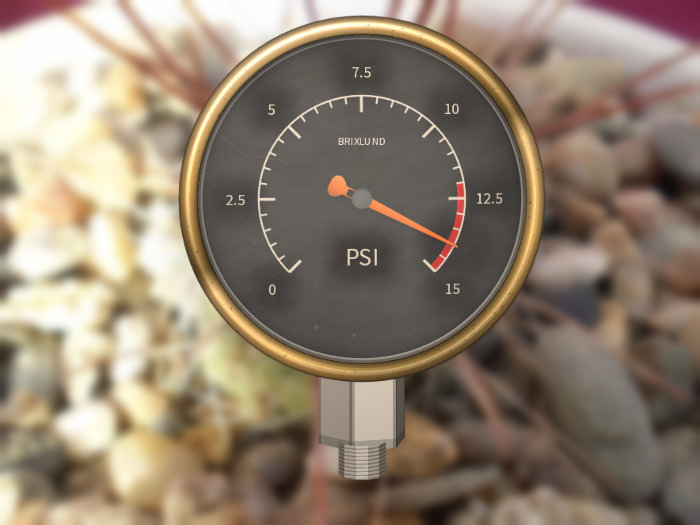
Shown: 14 psi
